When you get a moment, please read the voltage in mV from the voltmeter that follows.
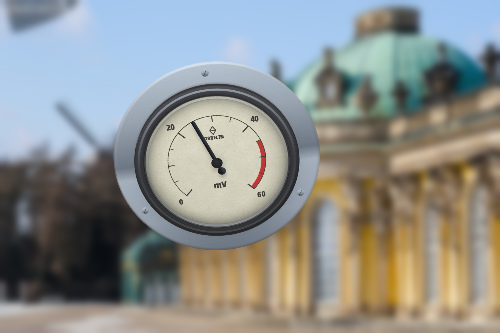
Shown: 25 mV
